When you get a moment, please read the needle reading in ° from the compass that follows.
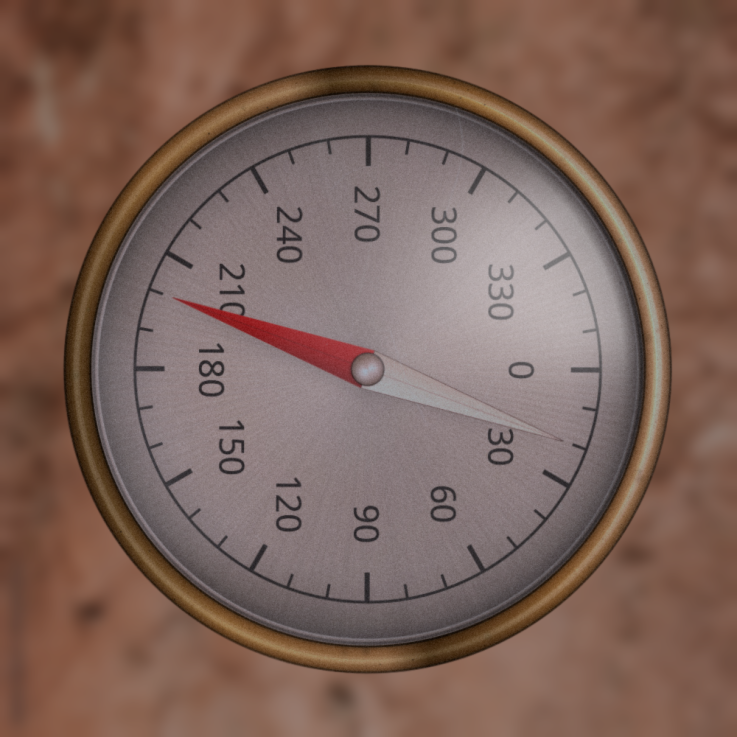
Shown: 200 °
